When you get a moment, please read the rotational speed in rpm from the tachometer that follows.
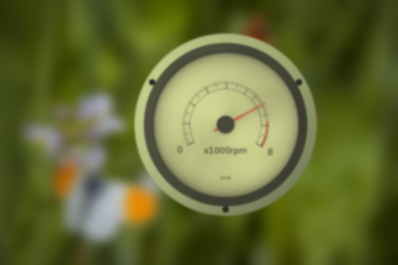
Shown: 6000 rpm
